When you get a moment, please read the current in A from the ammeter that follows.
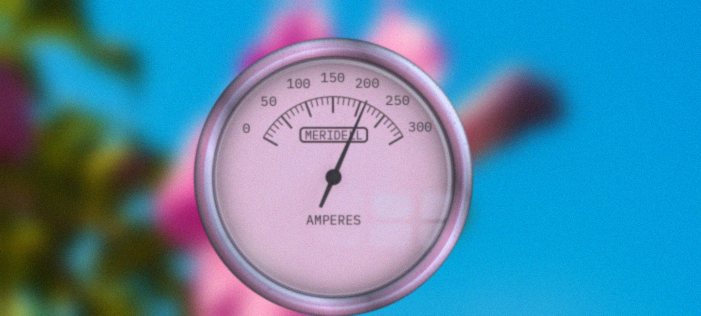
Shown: 210 A
